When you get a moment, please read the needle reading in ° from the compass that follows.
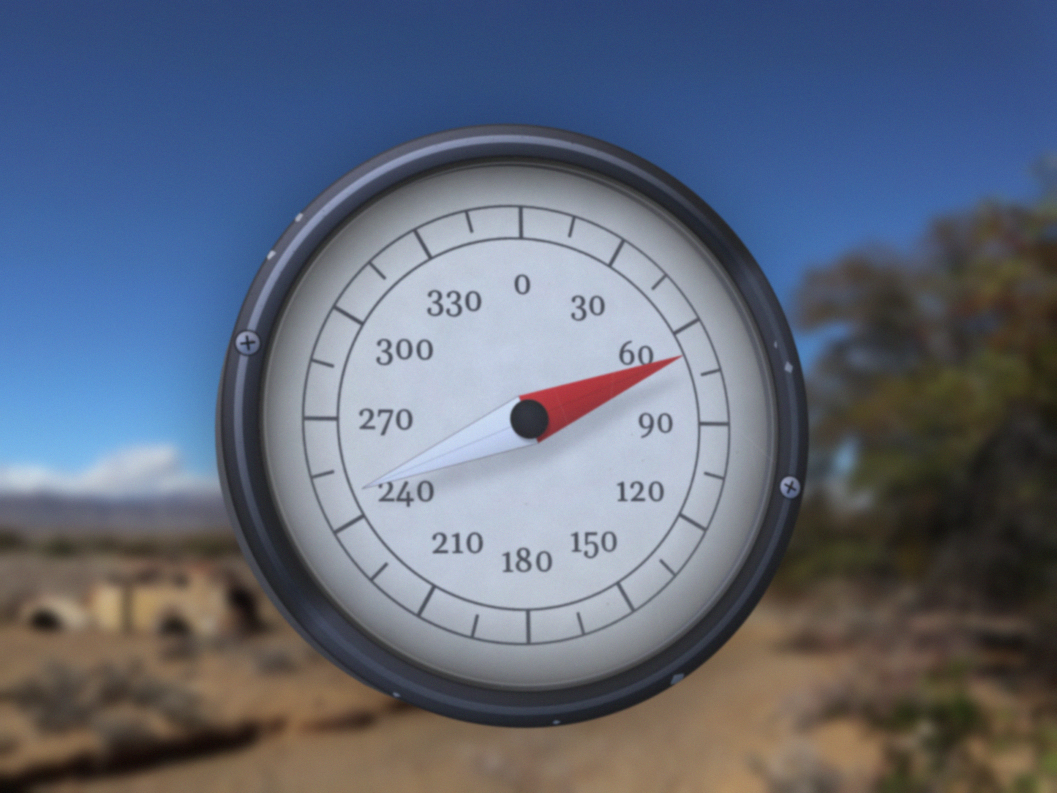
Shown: 67.5 °
